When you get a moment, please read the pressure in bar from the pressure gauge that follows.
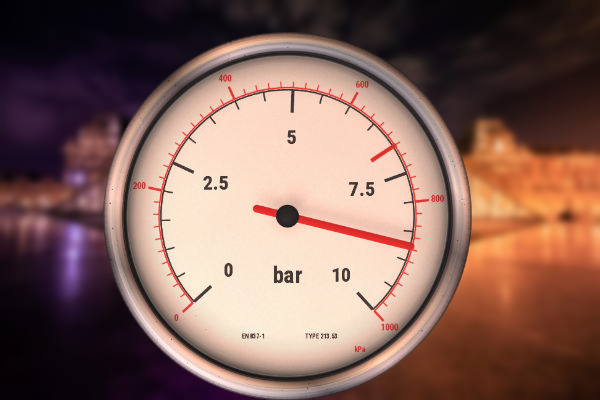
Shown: 8.75 bar
